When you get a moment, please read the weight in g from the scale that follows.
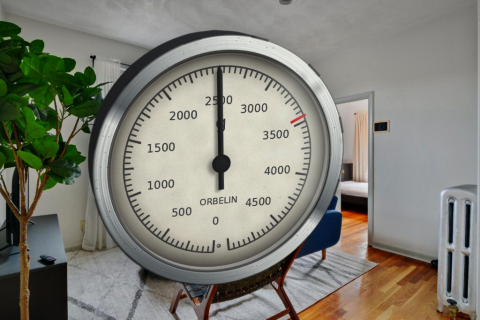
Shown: 2500 g
